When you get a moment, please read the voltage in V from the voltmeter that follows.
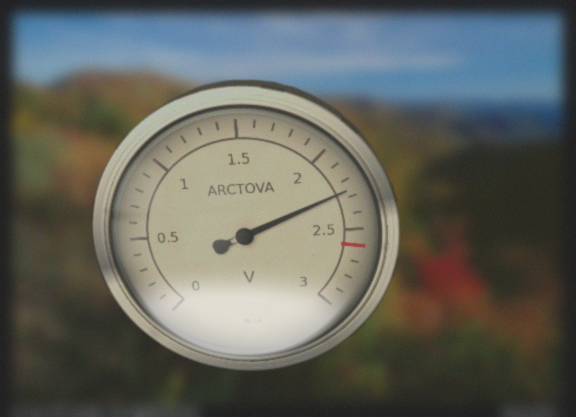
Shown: 2.25 V
